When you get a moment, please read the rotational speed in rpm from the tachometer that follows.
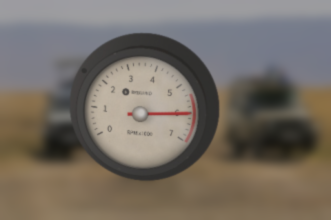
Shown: 6000 rpm
